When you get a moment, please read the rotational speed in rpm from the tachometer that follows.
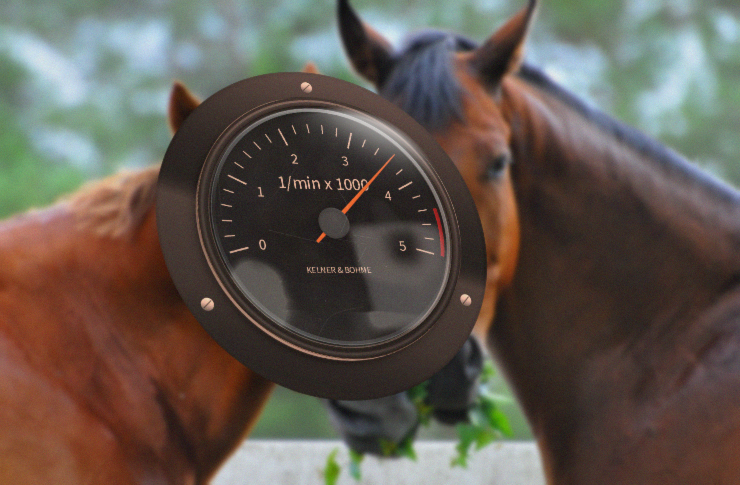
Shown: 3600 rpm
